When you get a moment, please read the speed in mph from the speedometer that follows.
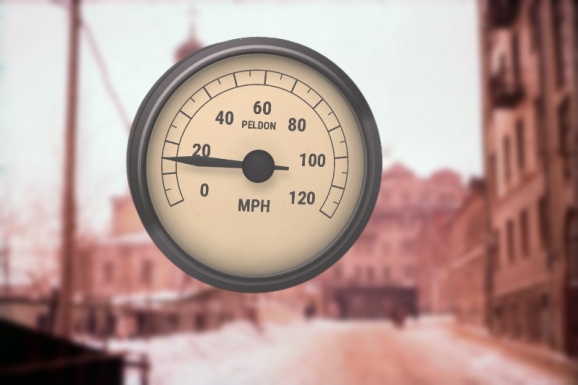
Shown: 15 mph
